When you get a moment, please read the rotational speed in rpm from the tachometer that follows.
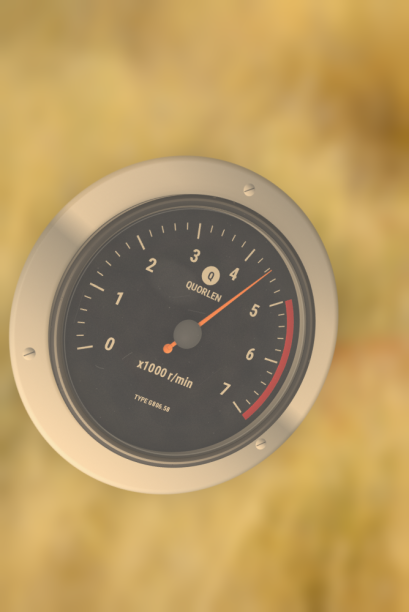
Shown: 4400 rpm
